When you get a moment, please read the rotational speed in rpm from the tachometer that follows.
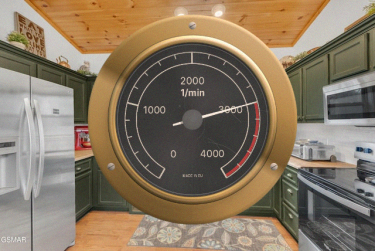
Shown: 3000 rpm
